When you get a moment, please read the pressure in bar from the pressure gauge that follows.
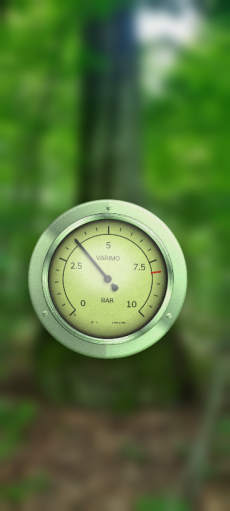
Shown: 3.5 bar
